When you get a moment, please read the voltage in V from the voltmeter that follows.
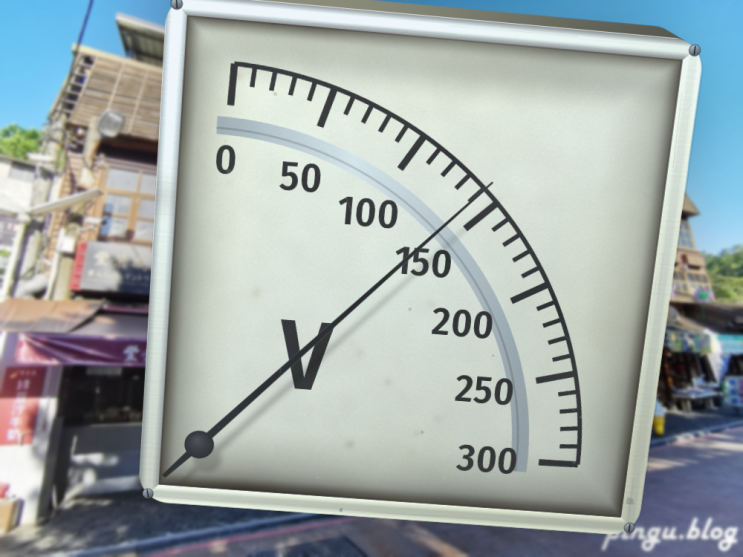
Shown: 140 V
